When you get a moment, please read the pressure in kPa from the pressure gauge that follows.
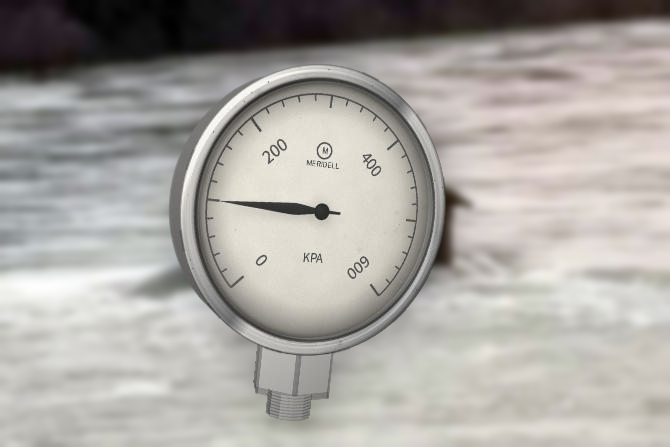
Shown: 100 kPa
